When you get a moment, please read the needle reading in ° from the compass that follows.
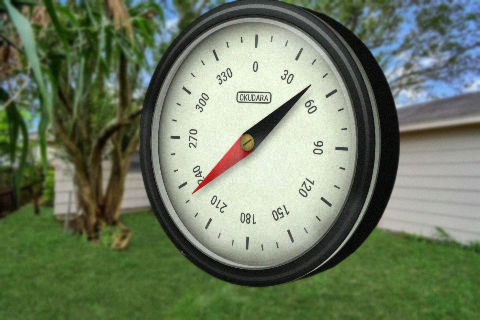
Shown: 230 °
